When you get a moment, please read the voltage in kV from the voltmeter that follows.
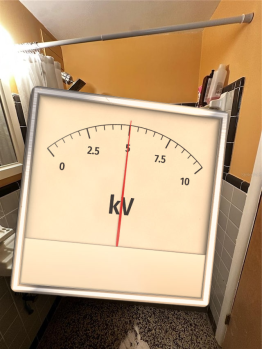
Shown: 5 kV
